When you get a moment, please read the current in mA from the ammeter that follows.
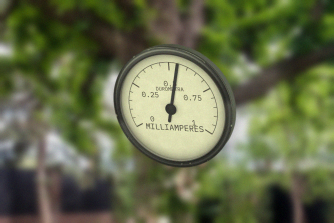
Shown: 0.55 mA
